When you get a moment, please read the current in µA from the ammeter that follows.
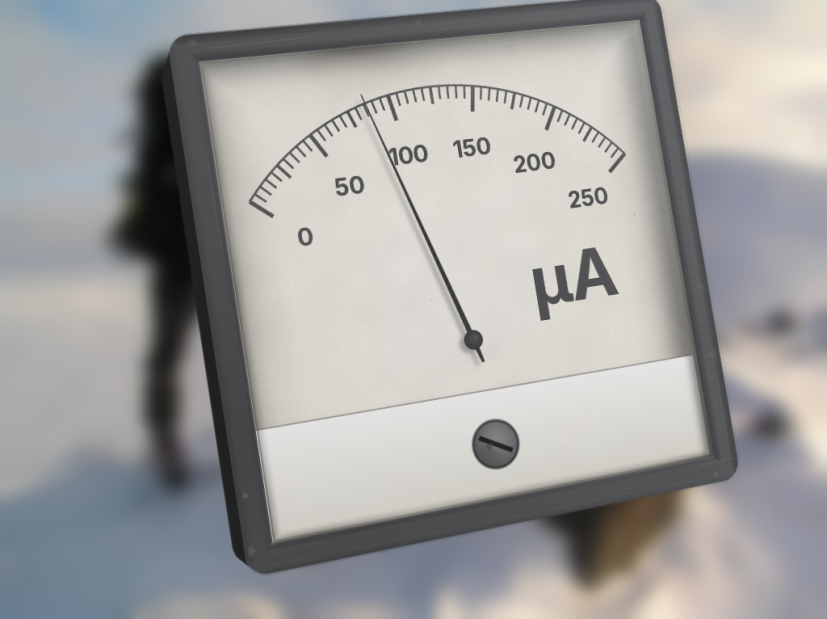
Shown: 85 µA
